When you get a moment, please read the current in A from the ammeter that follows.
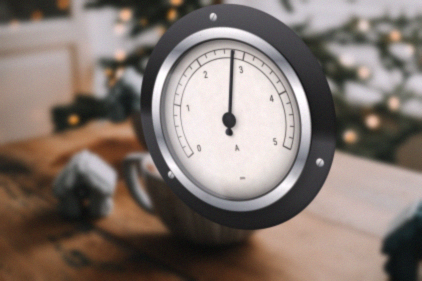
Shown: 2.8 A
